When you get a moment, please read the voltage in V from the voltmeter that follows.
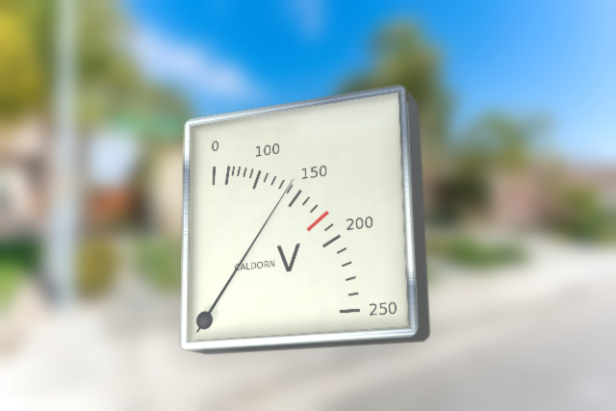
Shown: 140 V
